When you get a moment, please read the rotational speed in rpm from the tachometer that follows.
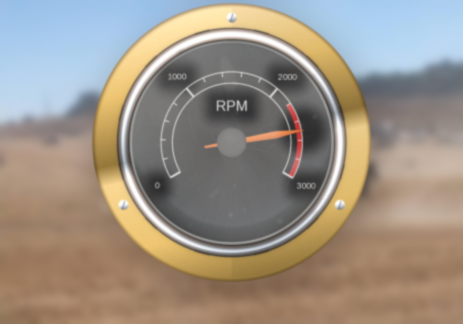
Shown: 2500 rpm
